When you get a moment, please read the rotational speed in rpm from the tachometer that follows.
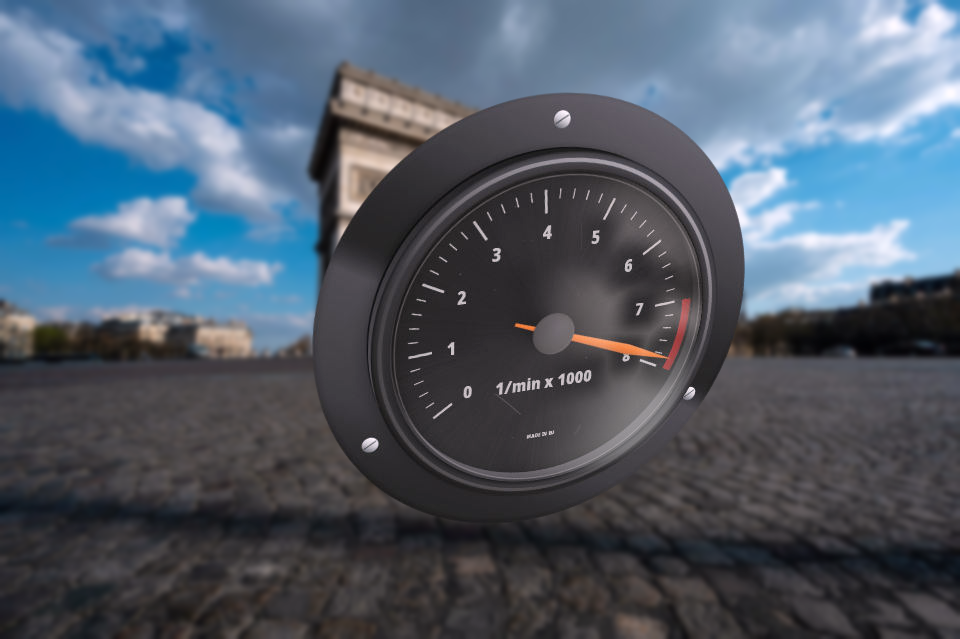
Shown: 7800 rpm
